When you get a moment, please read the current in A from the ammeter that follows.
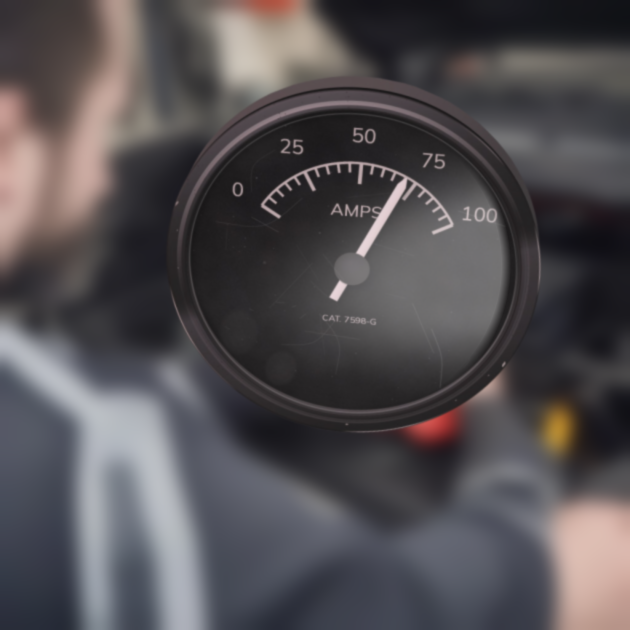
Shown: 70 A
